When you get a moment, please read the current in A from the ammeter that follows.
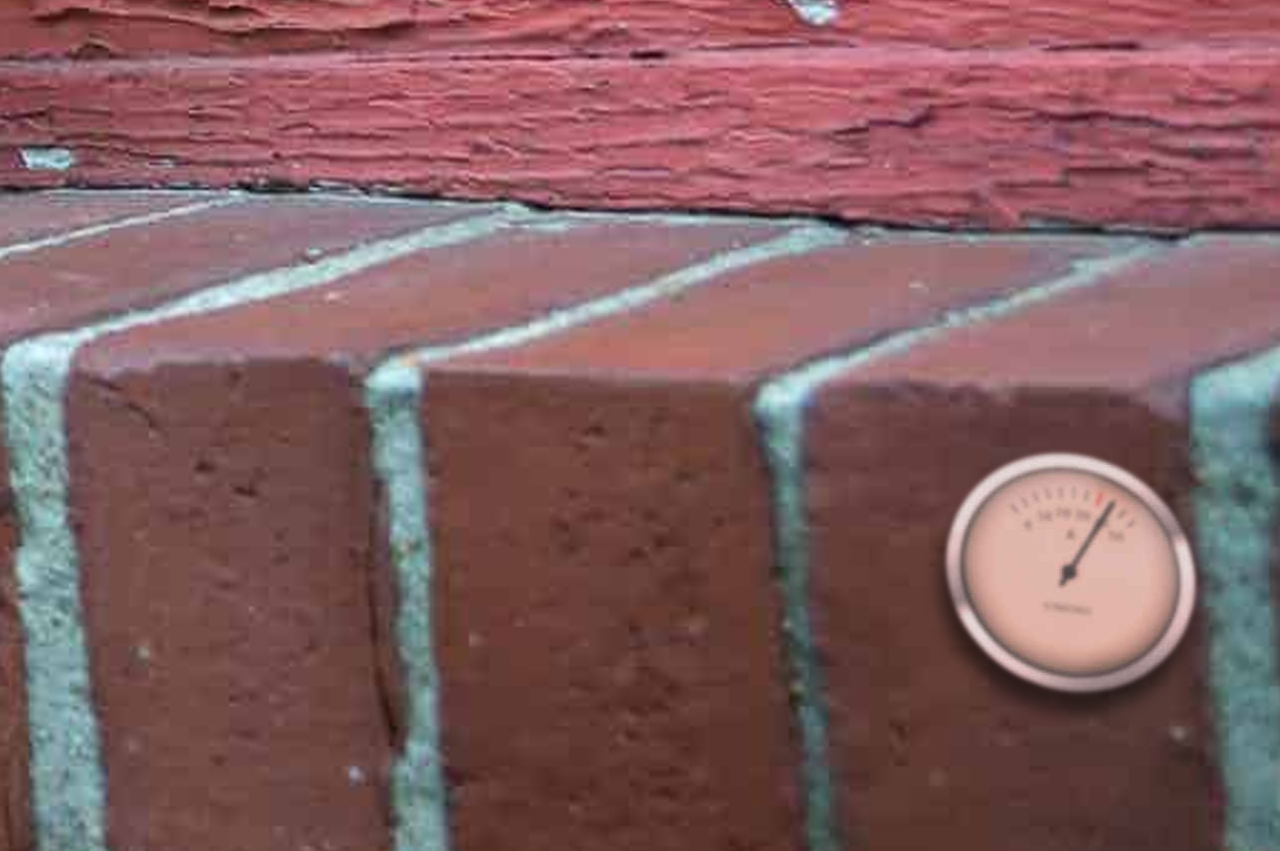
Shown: 40 A
